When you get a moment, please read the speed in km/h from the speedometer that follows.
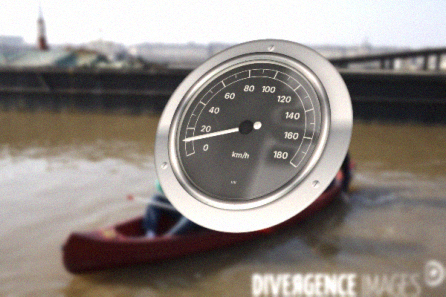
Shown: 10 km/h
